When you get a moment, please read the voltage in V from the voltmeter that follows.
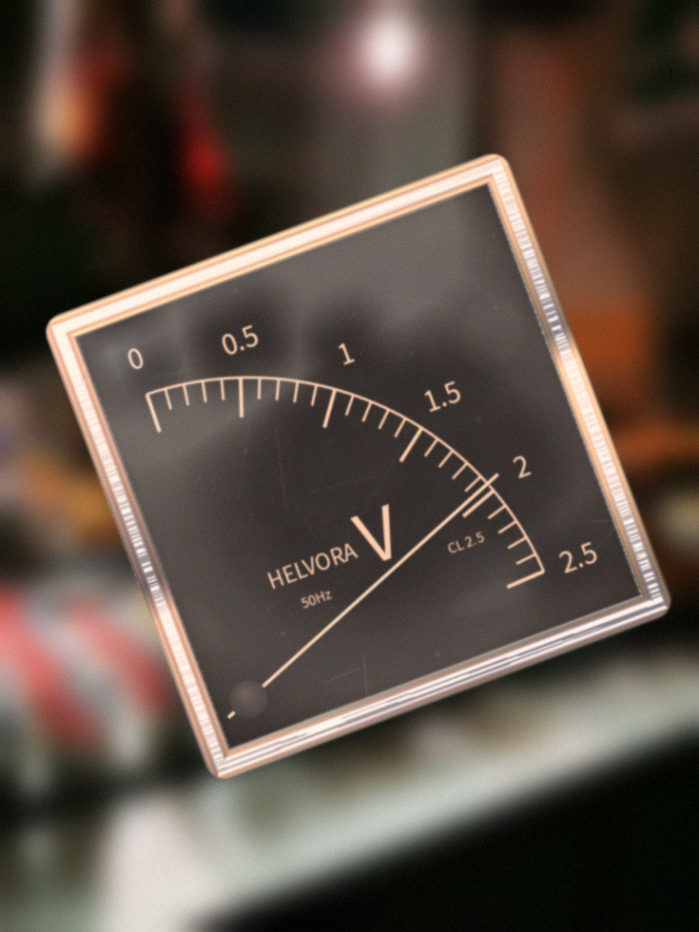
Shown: 1.95 V
